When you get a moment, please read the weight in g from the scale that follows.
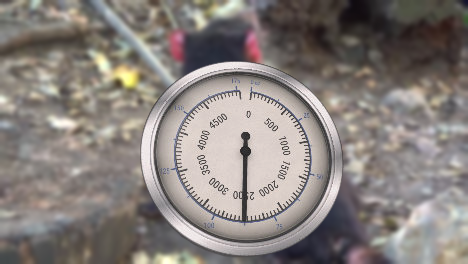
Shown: 2500 g
